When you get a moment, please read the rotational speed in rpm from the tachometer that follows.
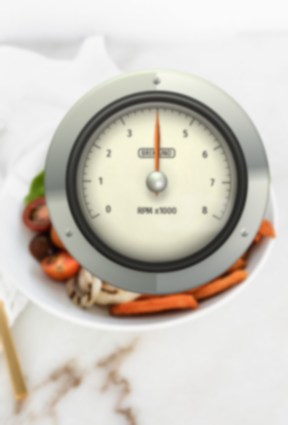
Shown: 4000 rpm
